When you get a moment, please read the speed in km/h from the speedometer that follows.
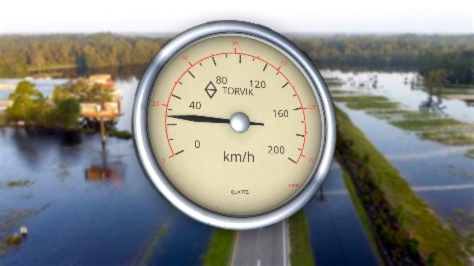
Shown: 25 km/h
